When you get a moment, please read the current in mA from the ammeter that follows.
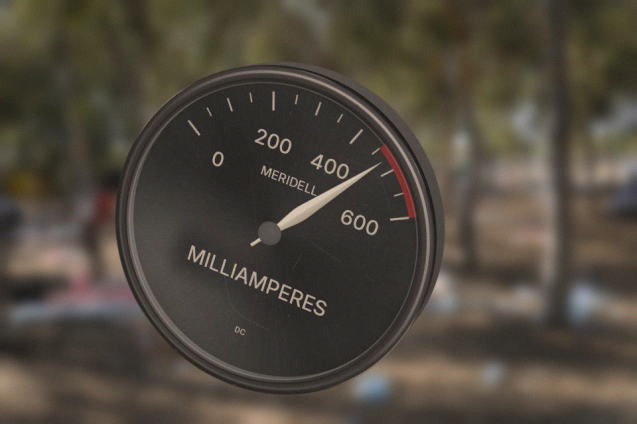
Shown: 475 mA
